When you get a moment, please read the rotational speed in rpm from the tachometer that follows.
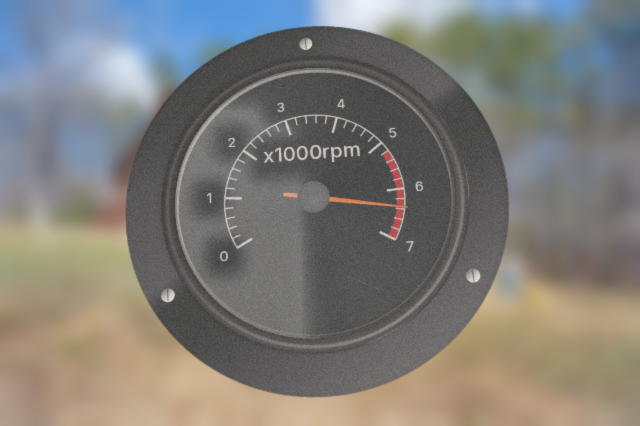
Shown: 6400 rpm
